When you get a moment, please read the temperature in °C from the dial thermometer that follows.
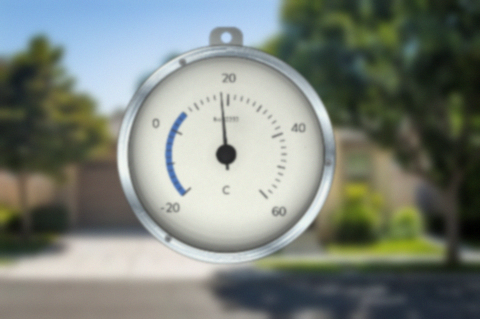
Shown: 18 °C
